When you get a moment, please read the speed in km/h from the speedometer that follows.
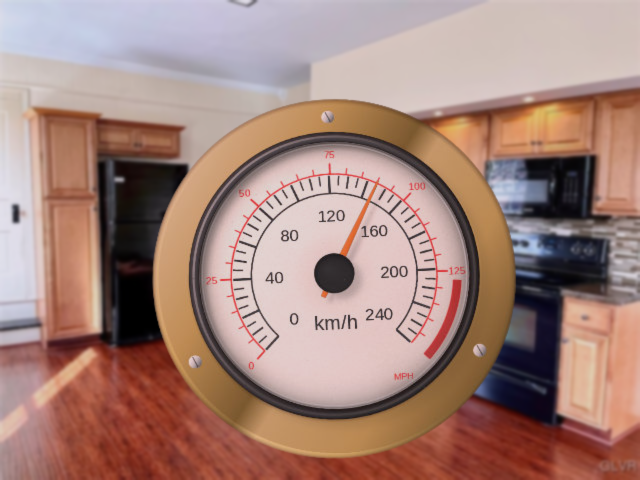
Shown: 145 km/h
